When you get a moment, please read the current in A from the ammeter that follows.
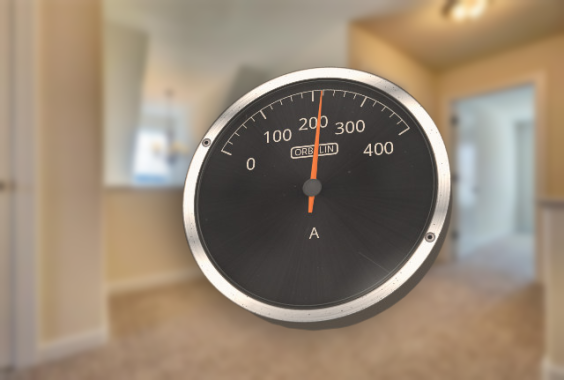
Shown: 220 A
